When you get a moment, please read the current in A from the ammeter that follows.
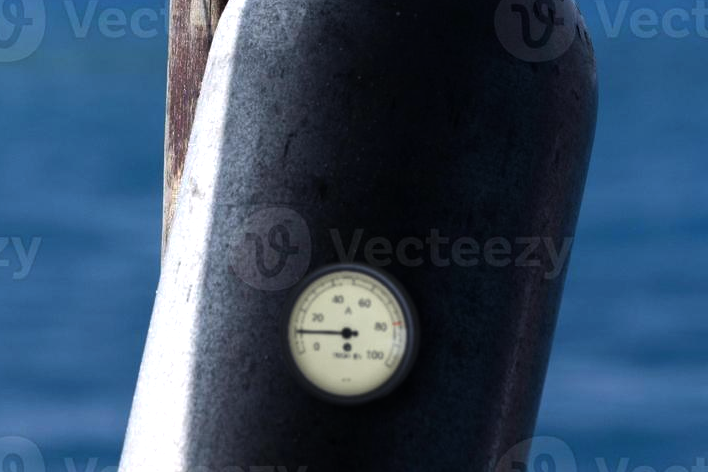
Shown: 10 A
